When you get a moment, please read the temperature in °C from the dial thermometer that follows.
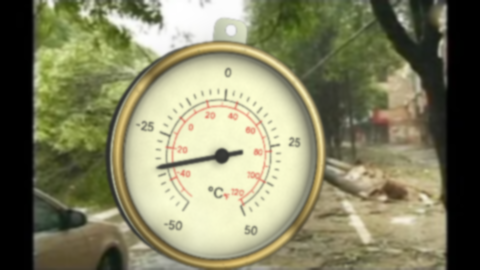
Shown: -35 °C
